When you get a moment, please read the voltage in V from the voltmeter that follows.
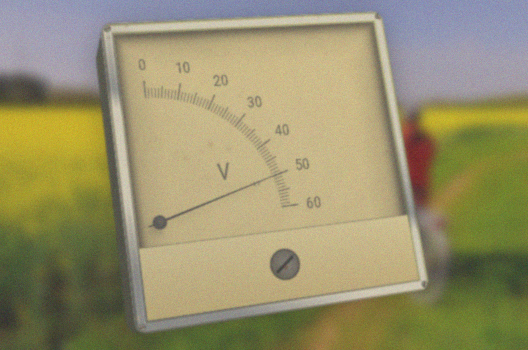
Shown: 50 V
